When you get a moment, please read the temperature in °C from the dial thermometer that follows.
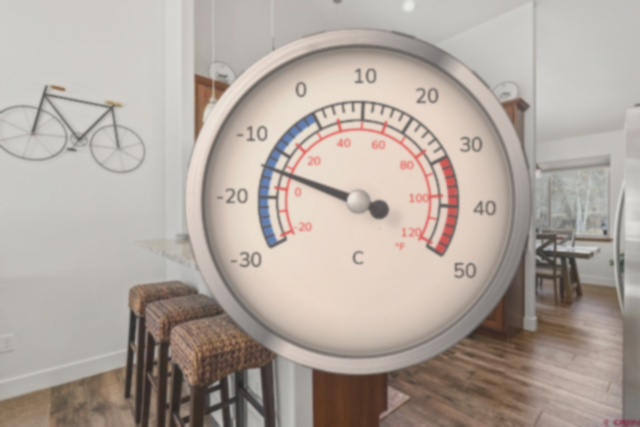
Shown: -14 °C
